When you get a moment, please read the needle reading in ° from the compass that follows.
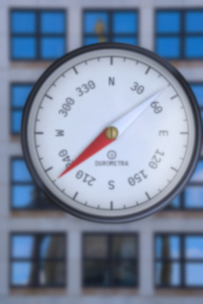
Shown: 230 °
